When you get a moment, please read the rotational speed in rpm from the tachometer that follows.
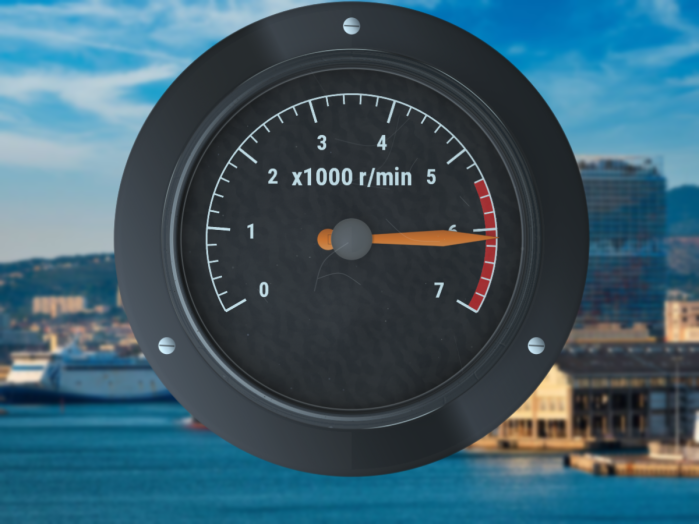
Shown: 6100 rpm
